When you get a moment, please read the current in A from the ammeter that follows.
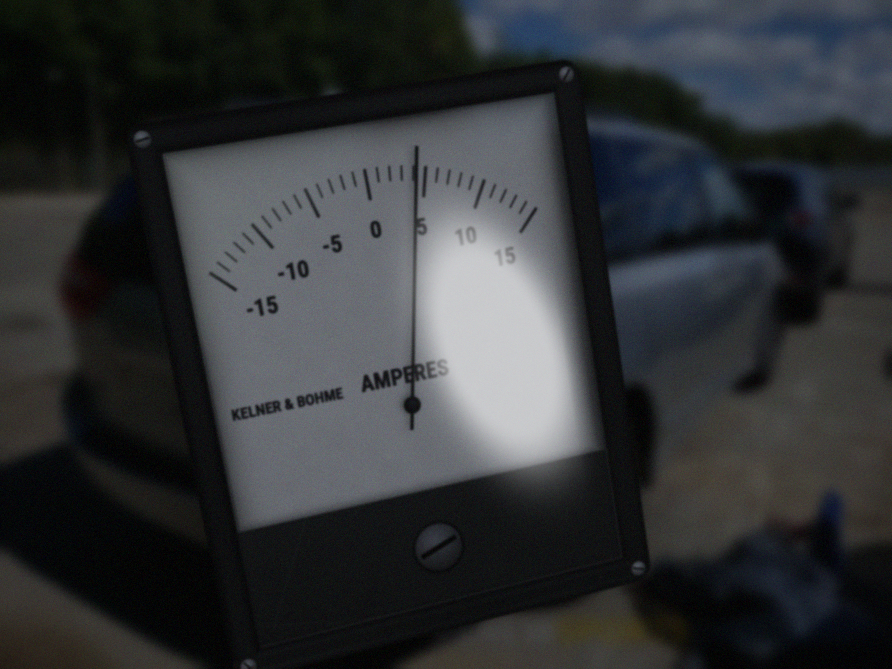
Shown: 4 A
